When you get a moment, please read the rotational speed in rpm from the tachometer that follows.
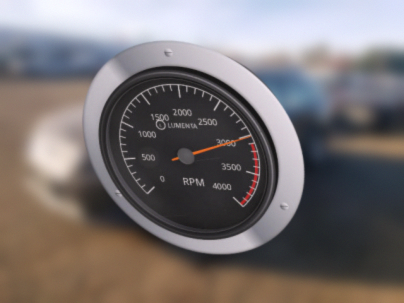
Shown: 3000 rpm
